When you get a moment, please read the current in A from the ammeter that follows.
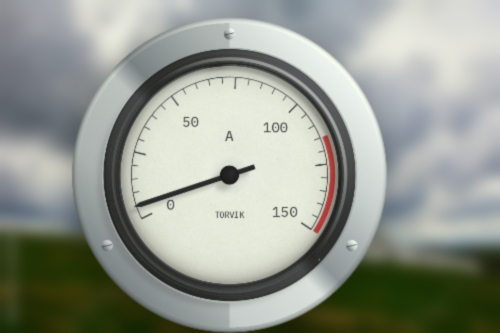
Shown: 5 A
